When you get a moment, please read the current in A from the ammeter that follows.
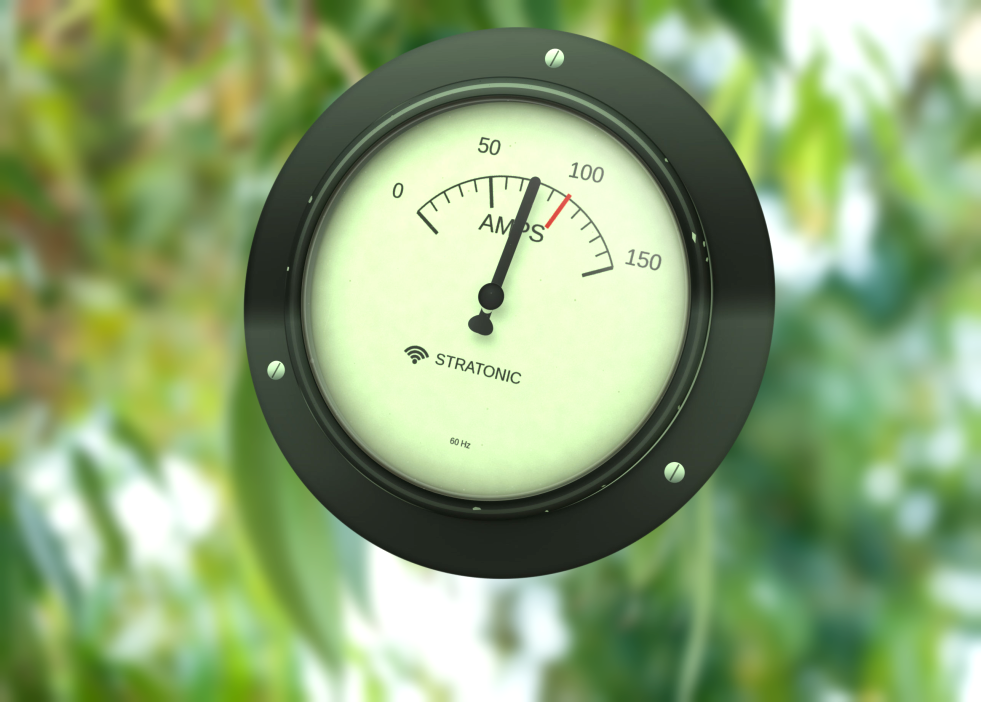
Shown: 80 A
